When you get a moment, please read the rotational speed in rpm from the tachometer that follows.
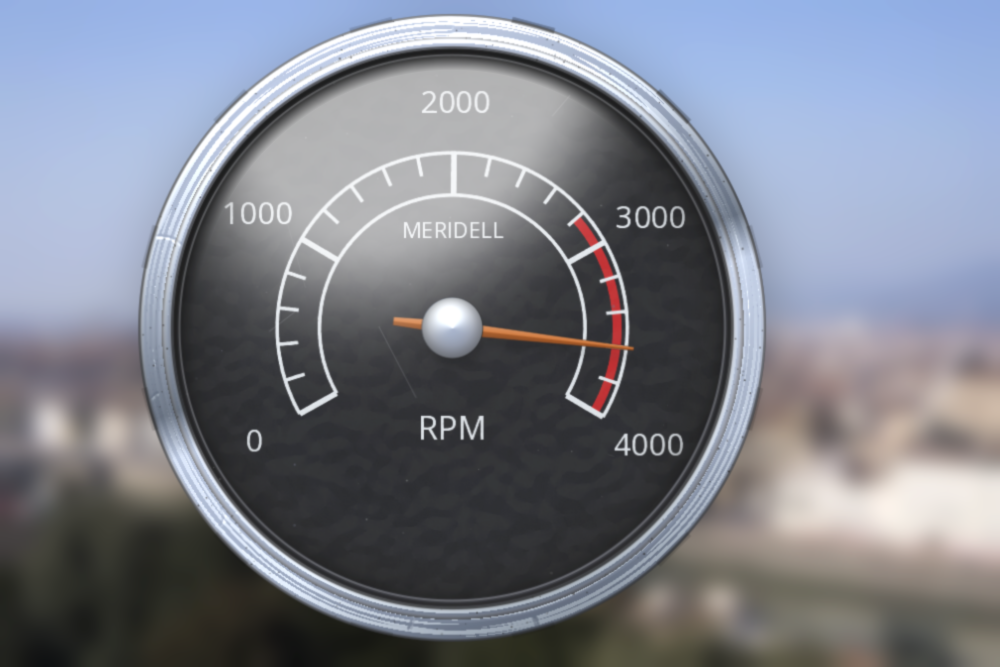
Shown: 3600 rpm
